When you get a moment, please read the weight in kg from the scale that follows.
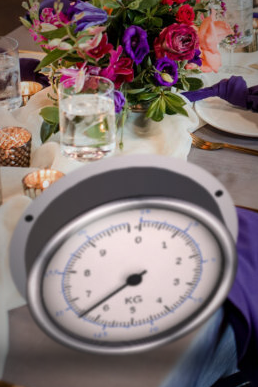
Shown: 6.5 kg
